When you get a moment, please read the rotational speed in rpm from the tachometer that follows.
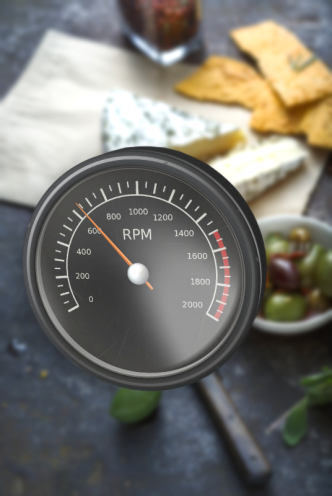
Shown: 650 rpm
